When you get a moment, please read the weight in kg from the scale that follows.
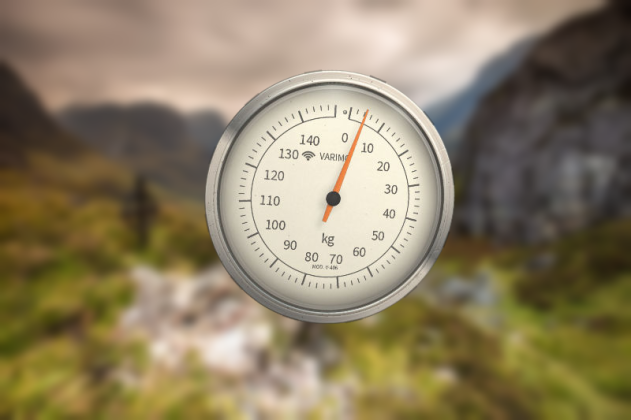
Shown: 4 kg
